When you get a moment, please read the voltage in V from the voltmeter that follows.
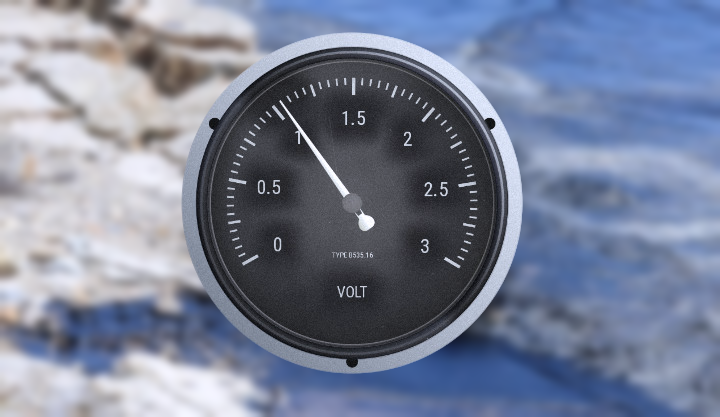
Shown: 1.05 V
